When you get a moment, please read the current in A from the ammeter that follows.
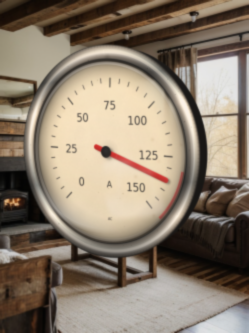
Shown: 135 A
